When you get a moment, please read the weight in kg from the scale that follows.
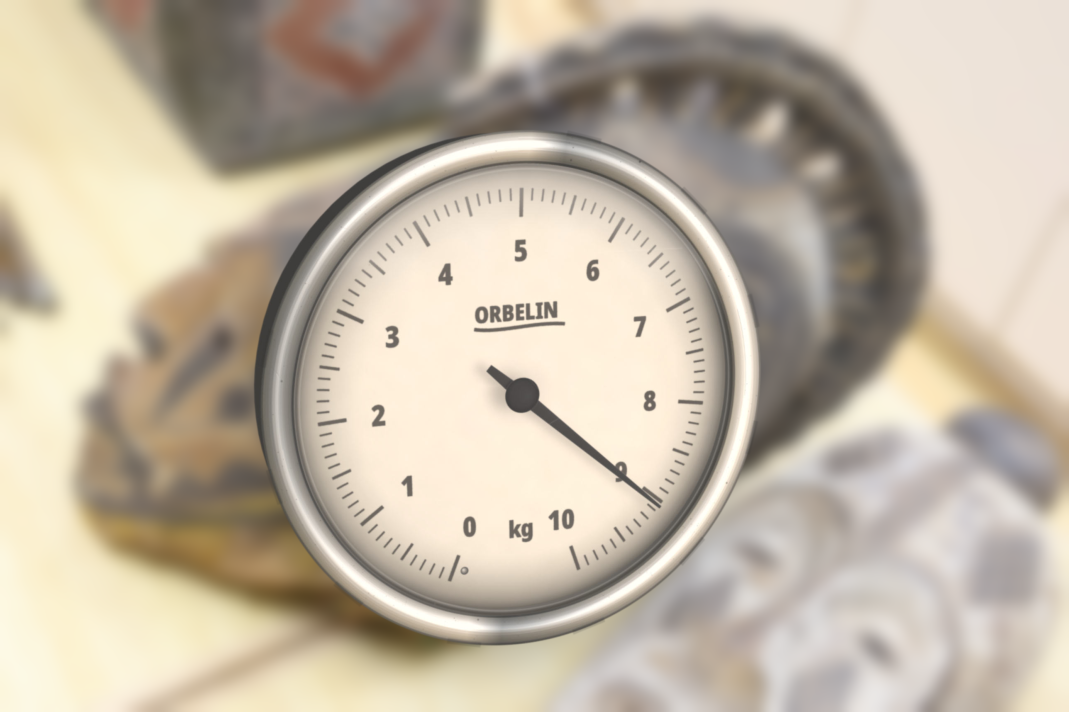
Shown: 9.05 kg
